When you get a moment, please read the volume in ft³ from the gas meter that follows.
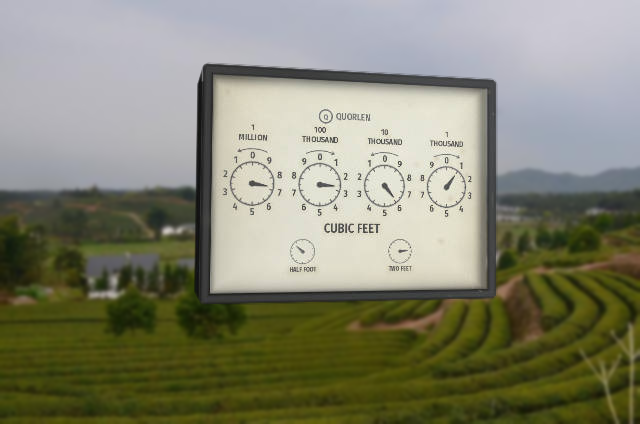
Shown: 726100 ft³
